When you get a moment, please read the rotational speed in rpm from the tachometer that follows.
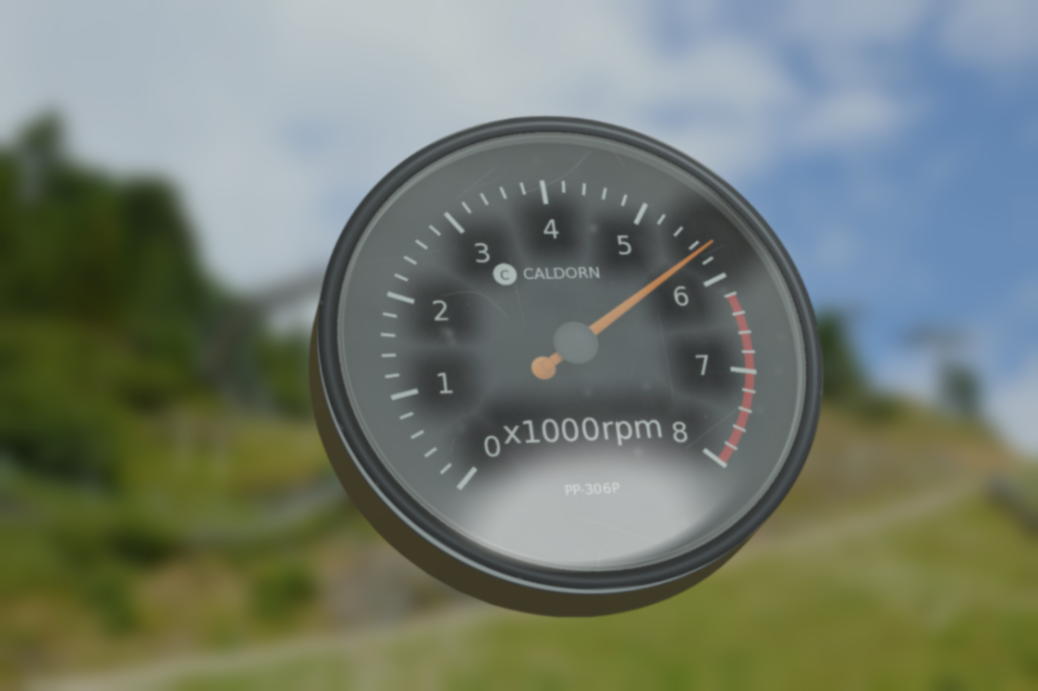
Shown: 5700 rpm
